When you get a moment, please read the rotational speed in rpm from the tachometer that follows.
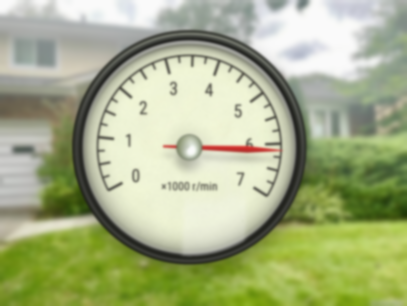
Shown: 6125 rpm
